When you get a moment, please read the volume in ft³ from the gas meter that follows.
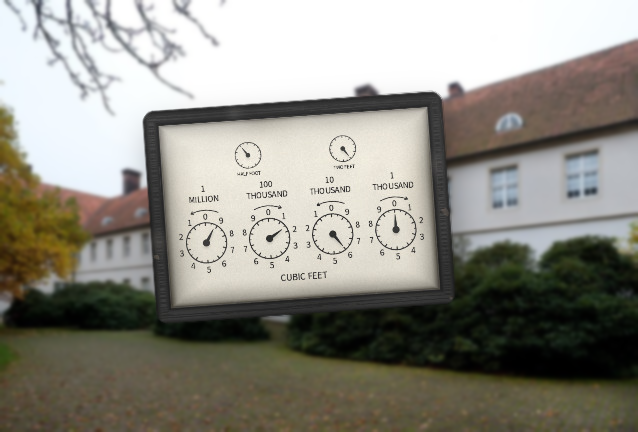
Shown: 916000 ft³
